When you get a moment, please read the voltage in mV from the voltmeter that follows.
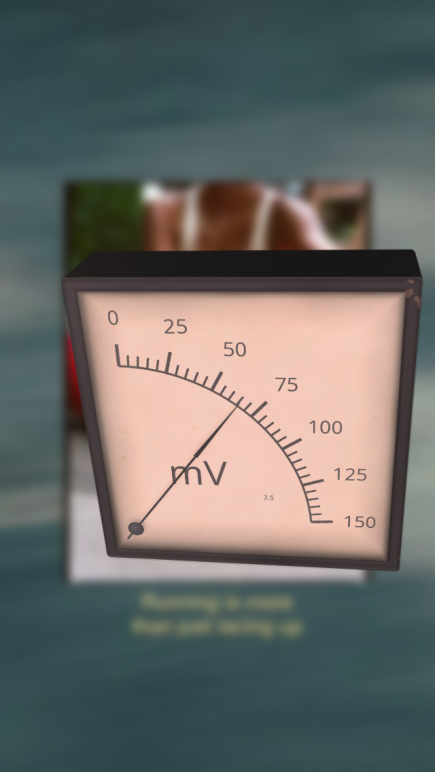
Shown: 65 mV
